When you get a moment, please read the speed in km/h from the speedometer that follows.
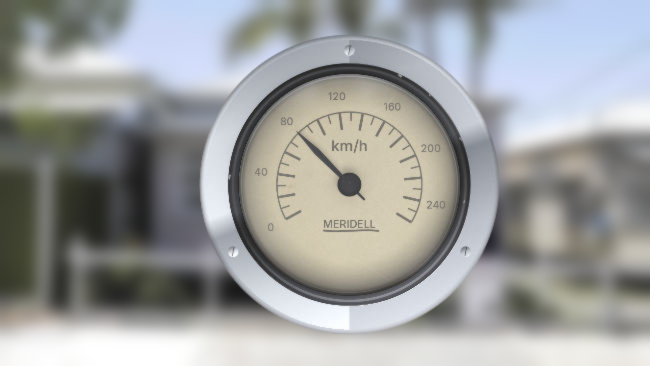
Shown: 80 km/h
